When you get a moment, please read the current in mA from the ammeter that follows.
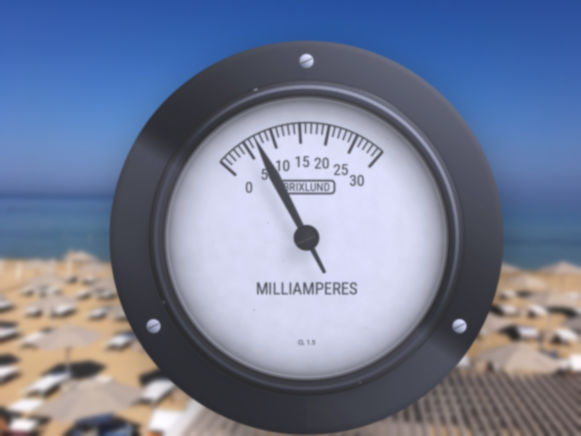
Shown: 7 mA
